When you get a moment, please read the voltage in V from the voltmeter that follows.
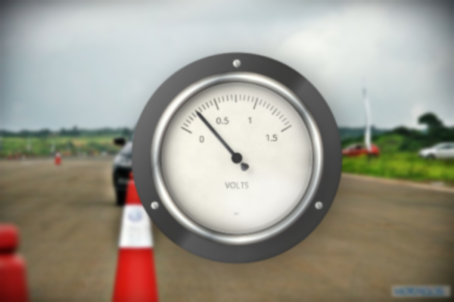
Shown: 0.25 V
